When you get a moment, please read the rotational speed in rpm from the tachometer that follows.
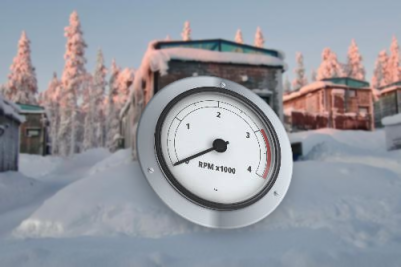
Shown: 0 rpm
